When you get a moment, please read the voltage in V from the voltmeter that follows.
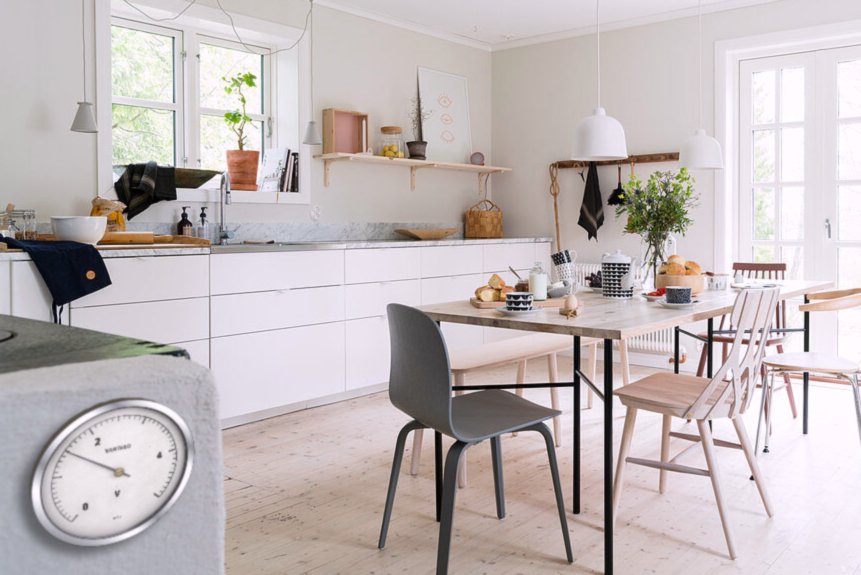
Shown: 1.5 V
